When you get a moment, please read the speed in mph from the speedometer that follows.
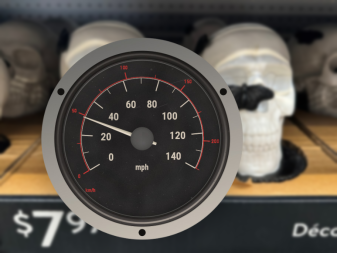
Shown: 30 mph
